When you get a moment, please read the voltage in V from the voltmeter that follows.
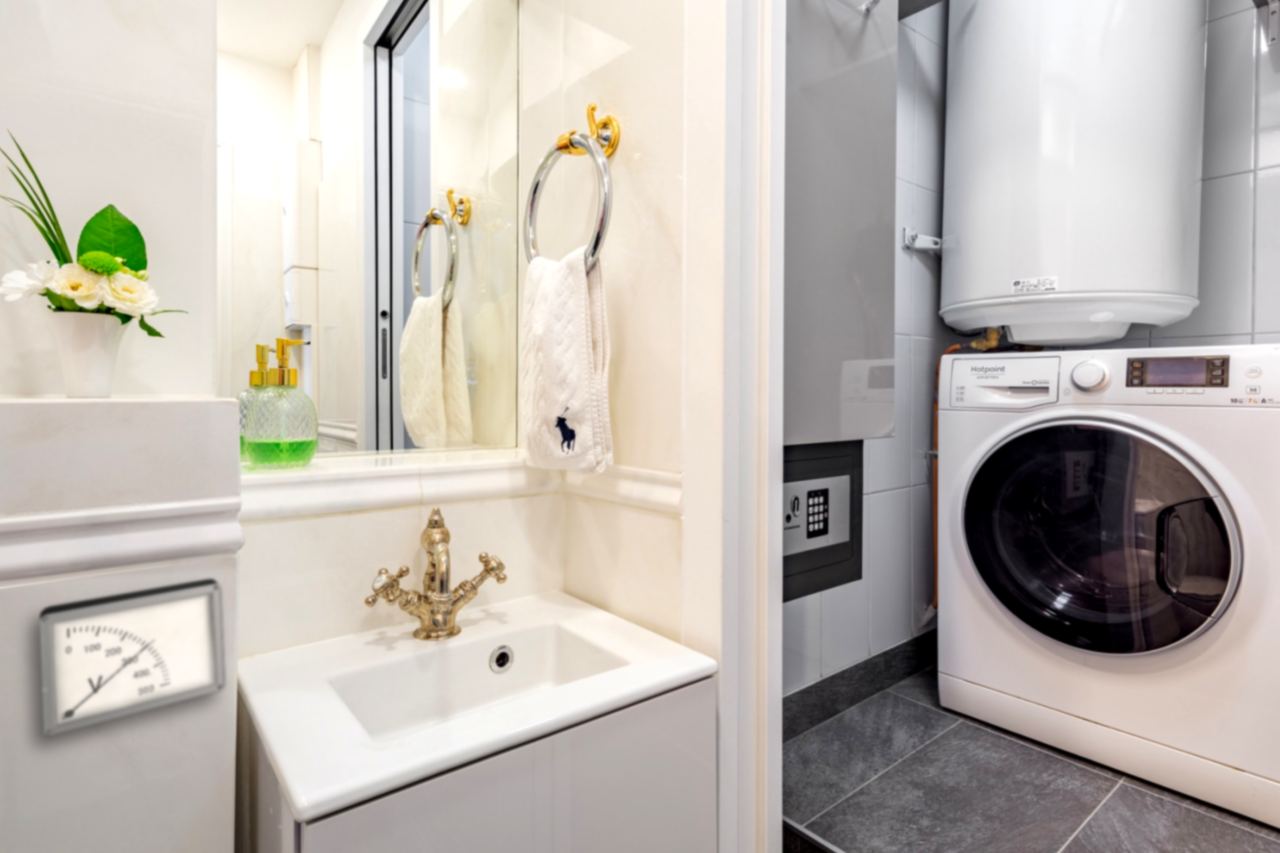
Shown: 300 V
